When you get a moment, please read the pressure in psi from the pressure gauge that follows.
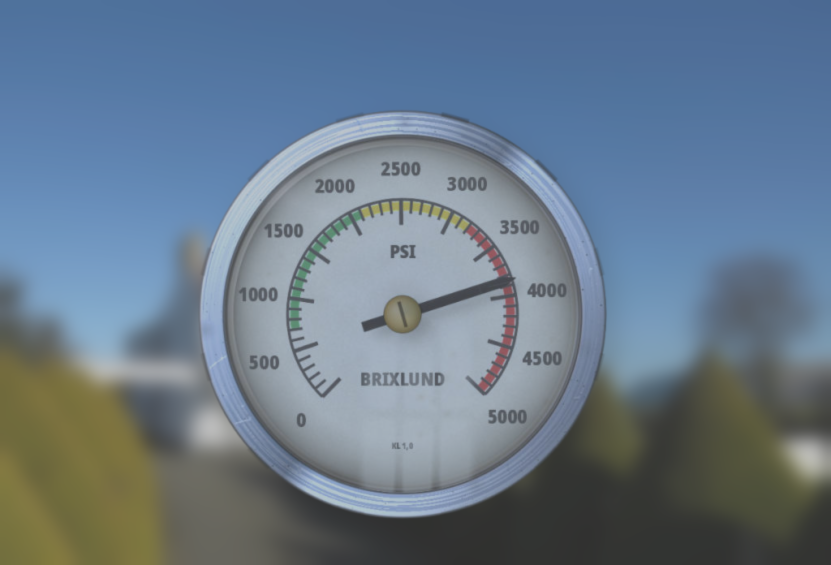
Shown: 3850 psi
